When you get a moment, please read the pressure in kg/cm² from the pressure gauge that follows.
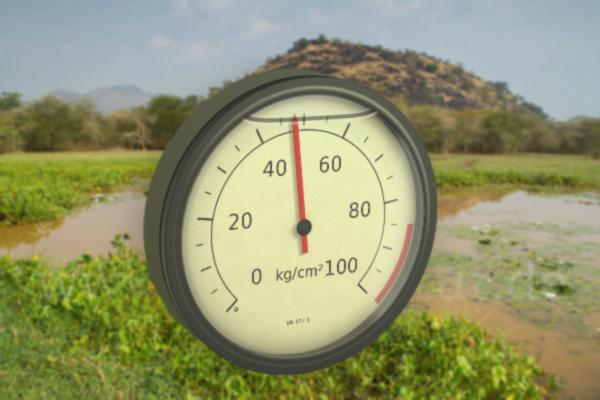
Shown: 47.5 kg/cm²
